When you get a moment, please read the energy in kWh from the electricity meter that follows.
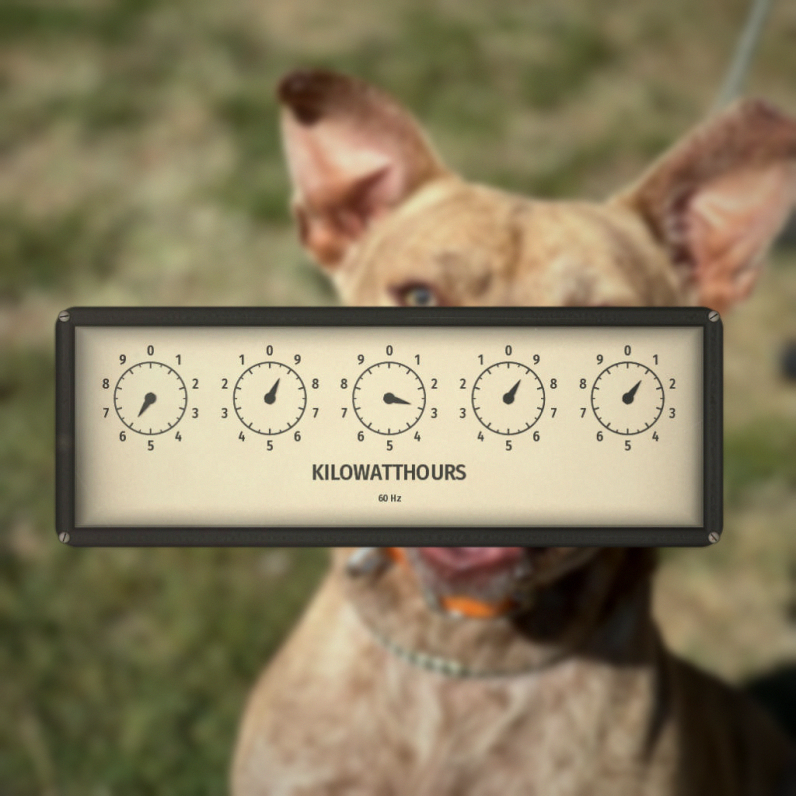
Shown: 59291 kWh
